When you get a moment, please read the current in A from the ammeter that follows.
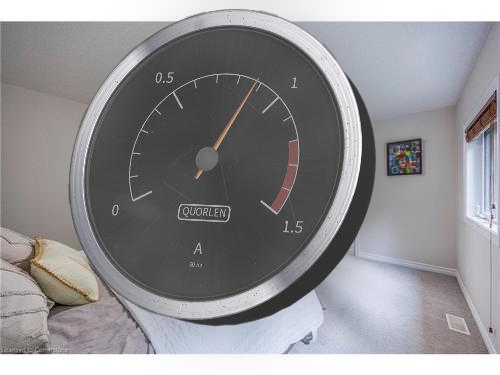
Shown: 0.9 A
